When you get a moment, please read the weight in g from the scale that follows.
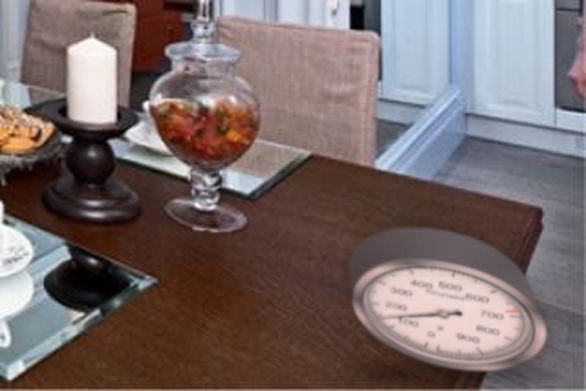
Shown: 150 g
